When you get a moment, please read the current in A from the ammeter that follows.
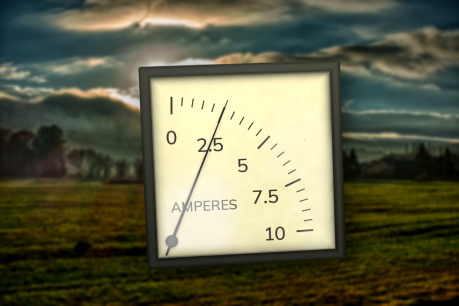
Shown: 2.5 A
